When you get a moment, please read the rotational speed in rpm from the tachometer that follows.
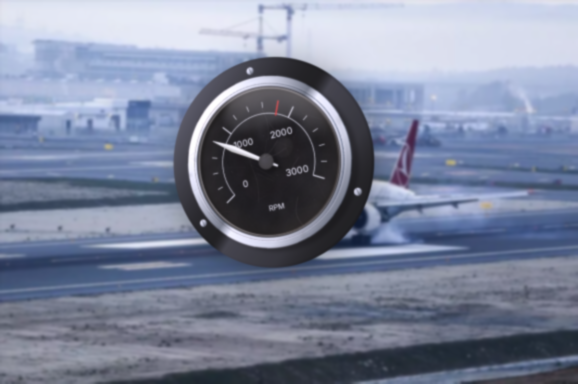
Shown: 800 rpm
